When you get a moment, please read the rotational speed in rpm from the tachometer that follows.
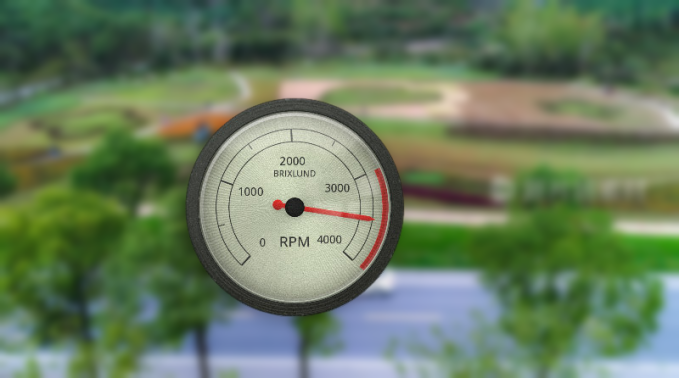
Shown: 3500 rpm
